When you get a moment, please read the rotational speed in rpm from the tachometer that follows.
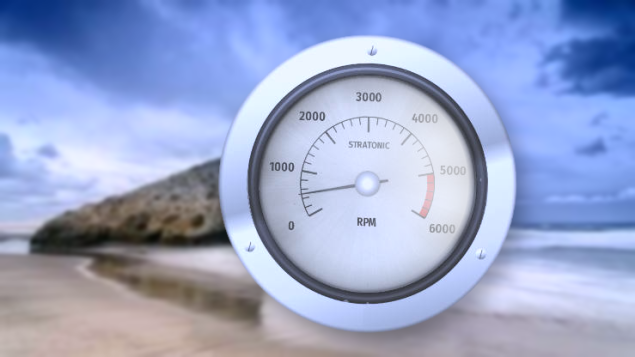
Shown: 500 rpm
